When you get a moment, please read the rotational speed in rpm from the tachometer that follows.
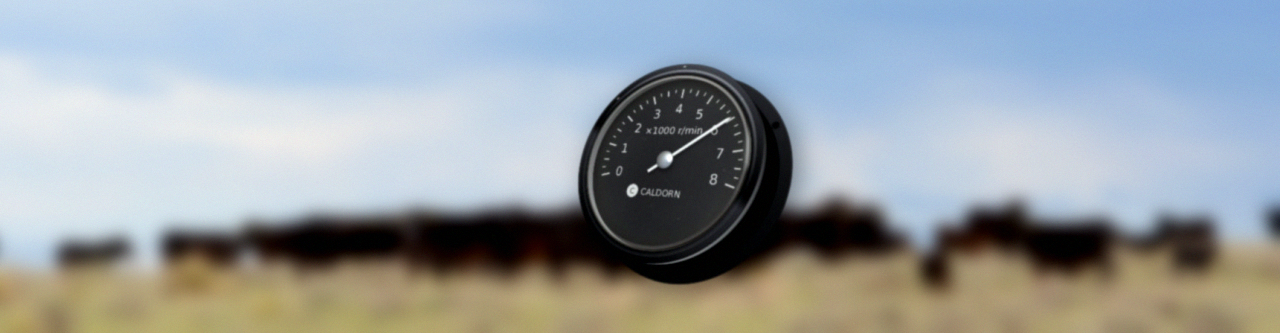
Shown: 6000 rpm
